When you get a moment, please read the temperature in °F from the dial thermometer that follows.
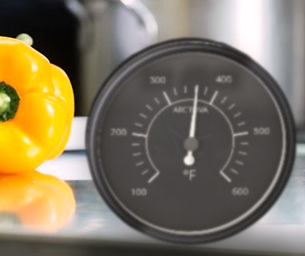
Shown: 360 °F
